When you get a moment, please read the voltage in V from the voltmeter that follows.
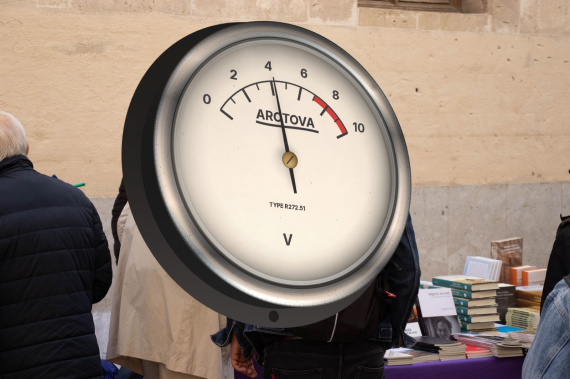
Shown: 4 V
